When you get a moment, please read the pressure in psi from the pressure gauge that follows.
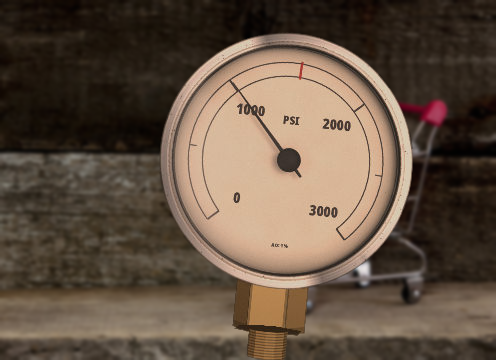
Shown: 1000 psi
